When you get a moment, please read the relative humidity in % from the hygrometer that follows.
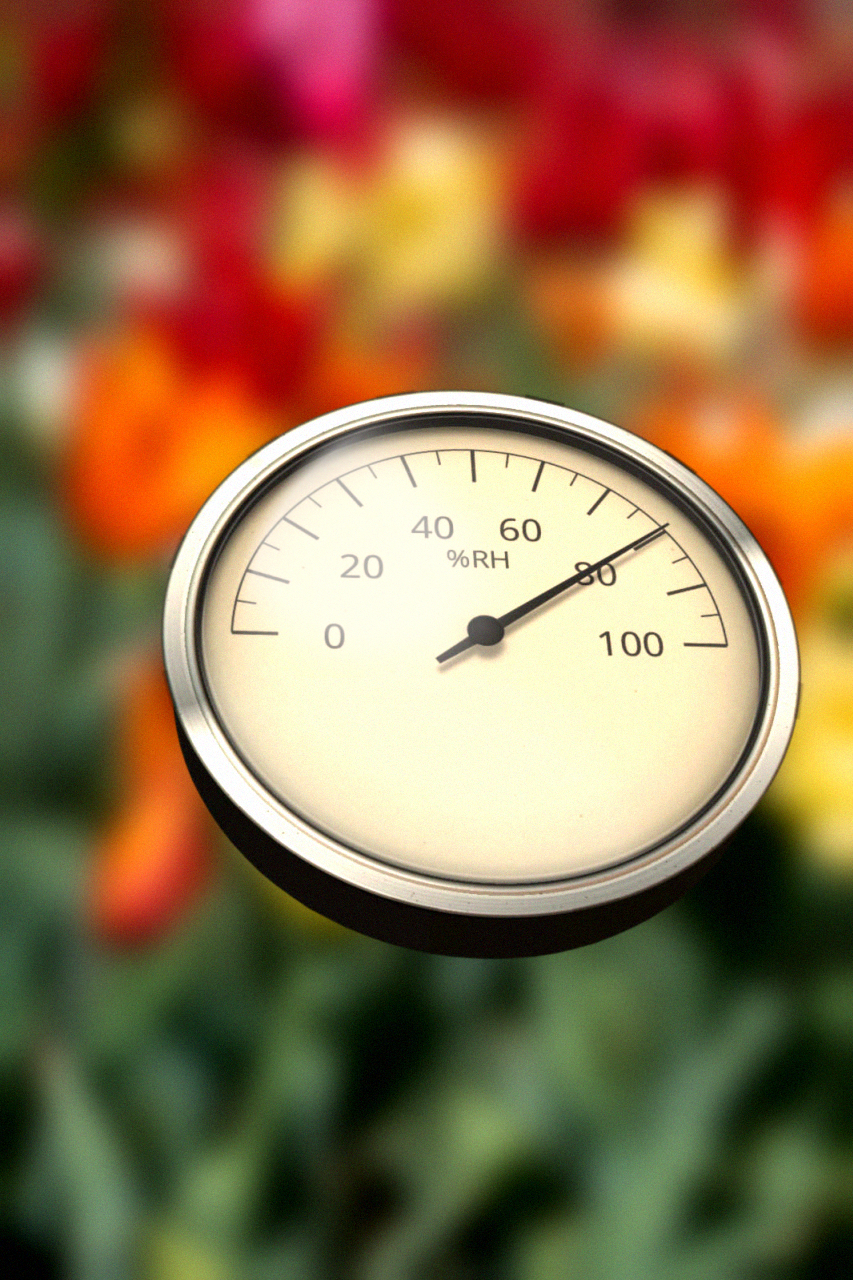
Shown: 80 %
